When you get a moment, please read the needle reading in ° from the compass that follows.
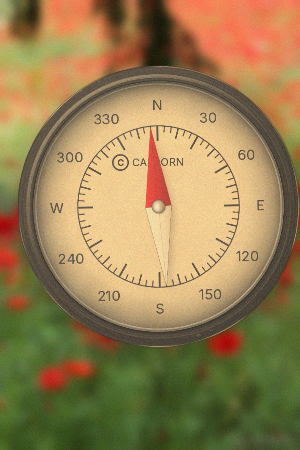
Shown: 355 °
